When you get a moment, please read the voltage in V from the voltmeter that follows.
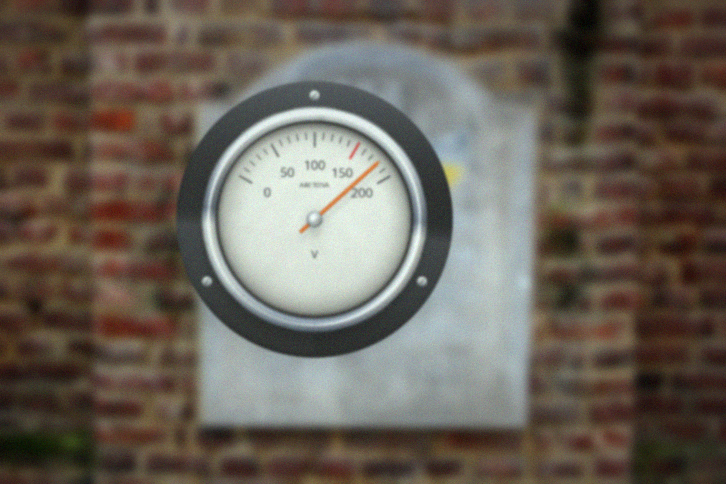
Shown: 180 V
